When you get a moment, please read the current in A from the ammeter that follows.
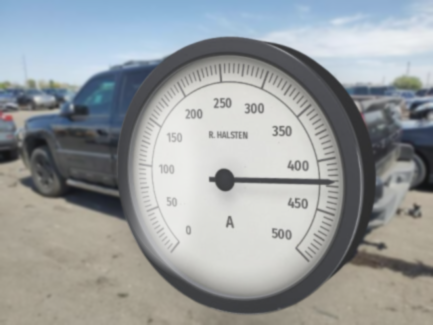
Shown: 420 A
